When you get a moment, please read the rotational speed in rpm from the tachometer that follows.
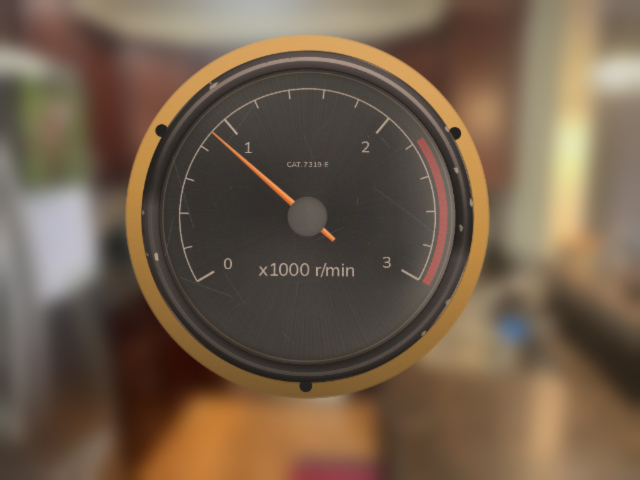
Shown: 900 rpm
